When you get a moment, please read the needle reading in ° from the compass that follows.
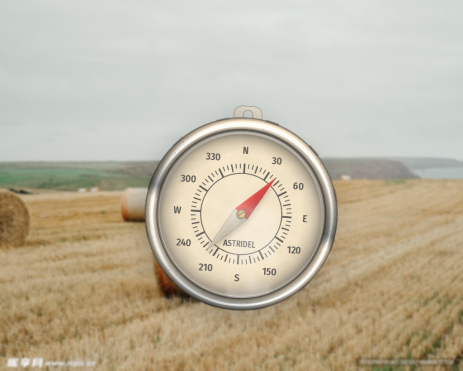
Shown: 40 °
